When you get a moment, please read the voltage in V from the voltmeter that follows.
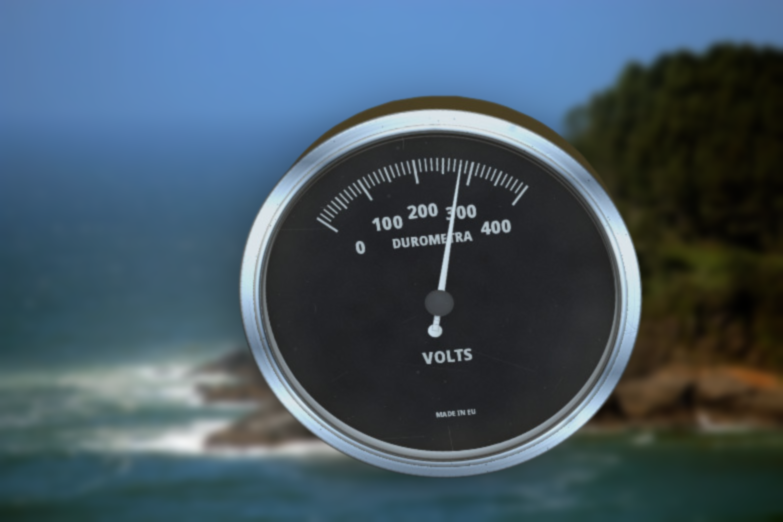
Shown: 280 V
